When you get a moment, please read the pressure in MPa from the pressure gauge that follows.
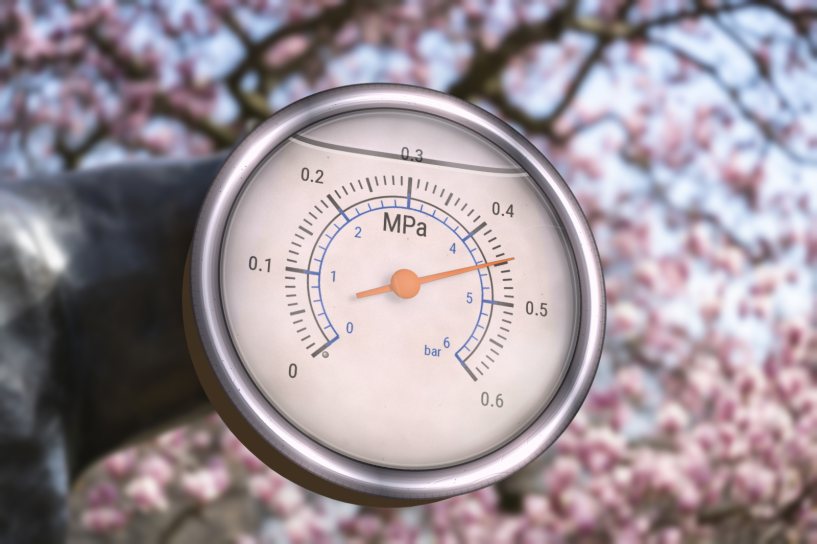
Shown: 0.45 MPa
